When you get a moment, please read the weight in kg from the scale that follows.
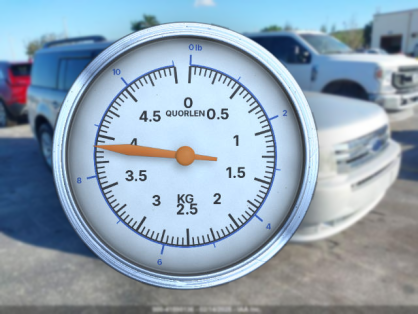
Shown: 3.9 kg
